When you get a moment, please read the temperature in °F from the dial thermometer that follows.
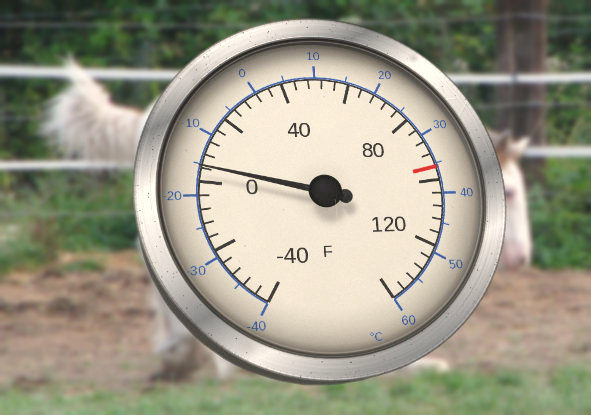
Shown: 4 °F
